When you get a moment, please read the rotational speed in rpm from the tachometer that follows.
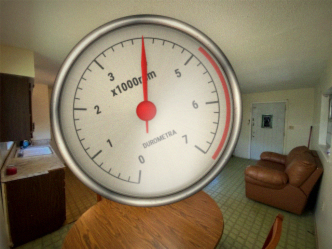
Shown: 4000 rpm
